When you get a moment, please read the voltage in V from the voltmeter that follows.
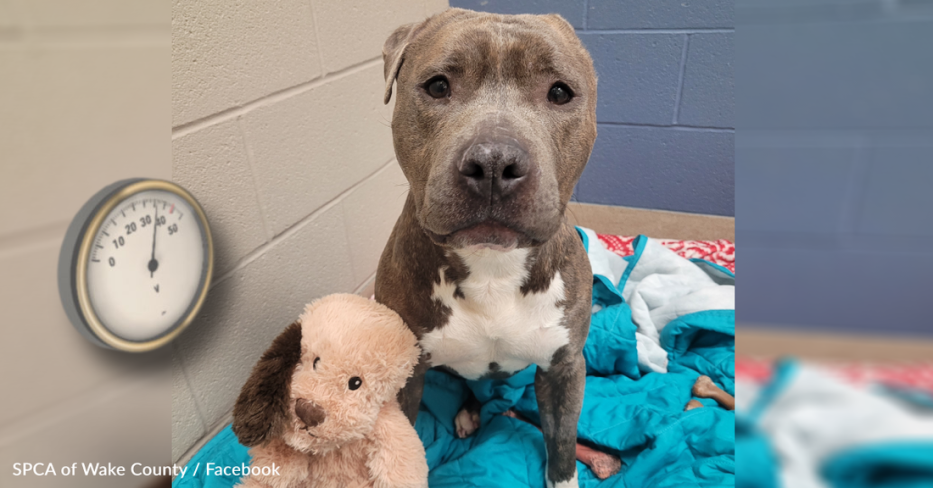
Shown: 35 V
